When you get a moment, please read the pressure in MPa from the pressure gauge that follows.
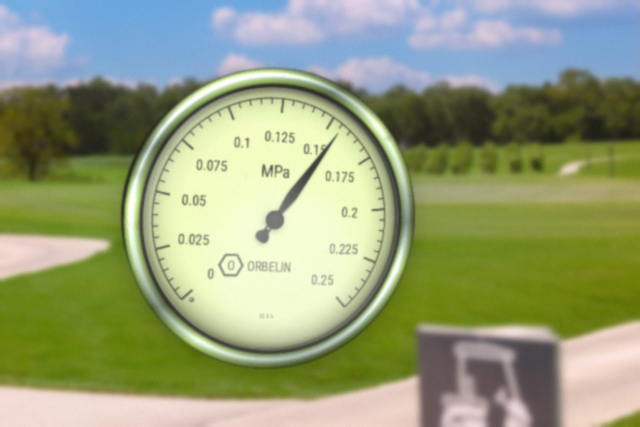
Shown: 0.155 MPa
